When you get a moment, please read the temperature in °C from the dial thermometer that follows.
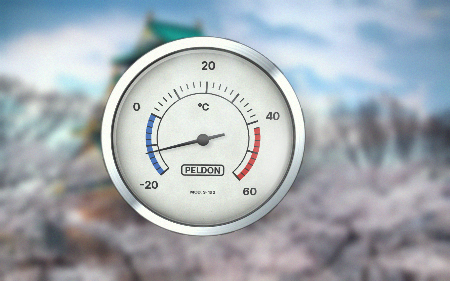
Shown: -12 °C
